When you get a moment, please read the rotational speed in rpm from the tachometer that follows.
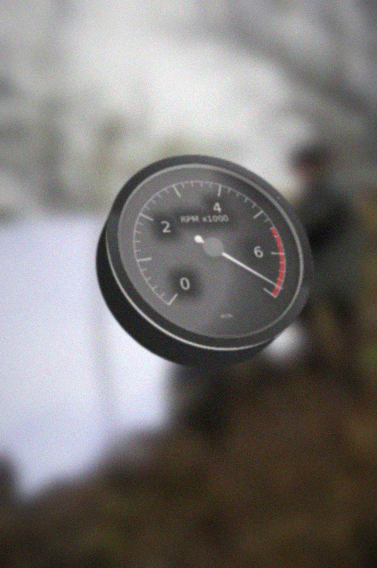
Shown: 6800 rpm
